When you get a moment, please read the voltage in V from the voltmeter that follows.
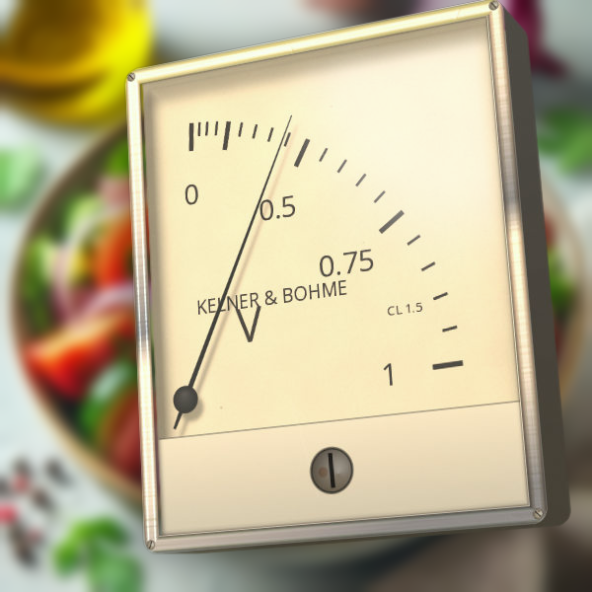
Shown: 0.45 V
